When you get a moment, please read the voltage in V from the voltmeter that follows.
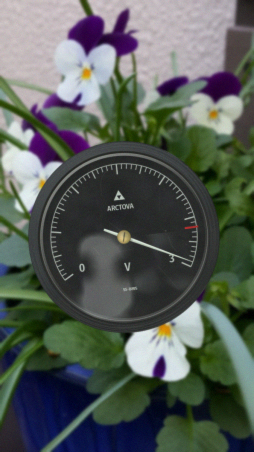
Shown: 2.95 V
